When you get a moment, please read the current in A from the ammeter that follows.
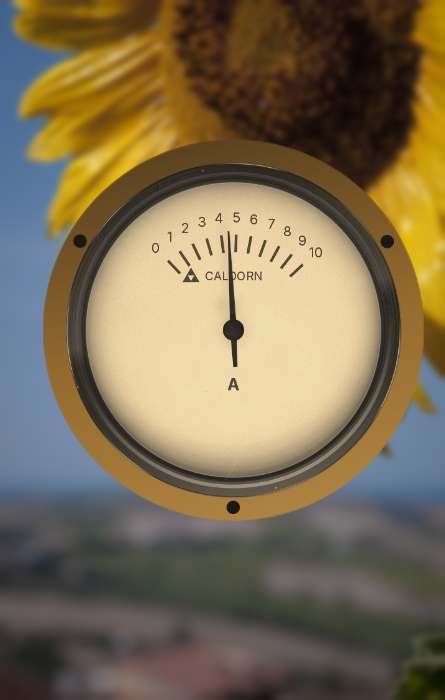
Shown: 4.5 A
